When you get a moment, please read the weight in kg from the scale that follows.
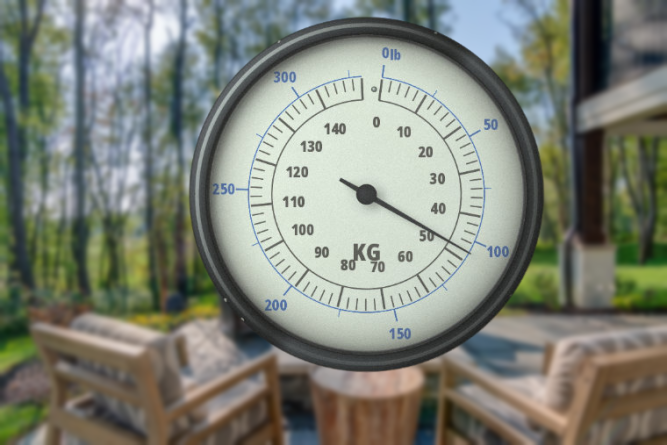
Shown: 48 kg
